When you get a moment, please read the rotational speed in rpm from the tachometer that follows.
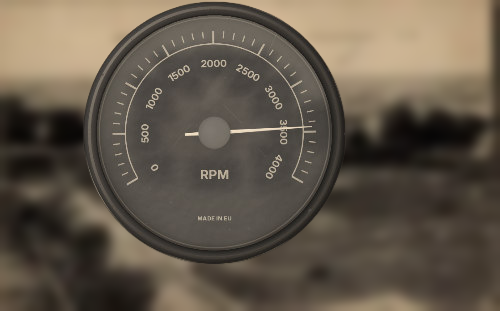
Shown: 3450 rpm
